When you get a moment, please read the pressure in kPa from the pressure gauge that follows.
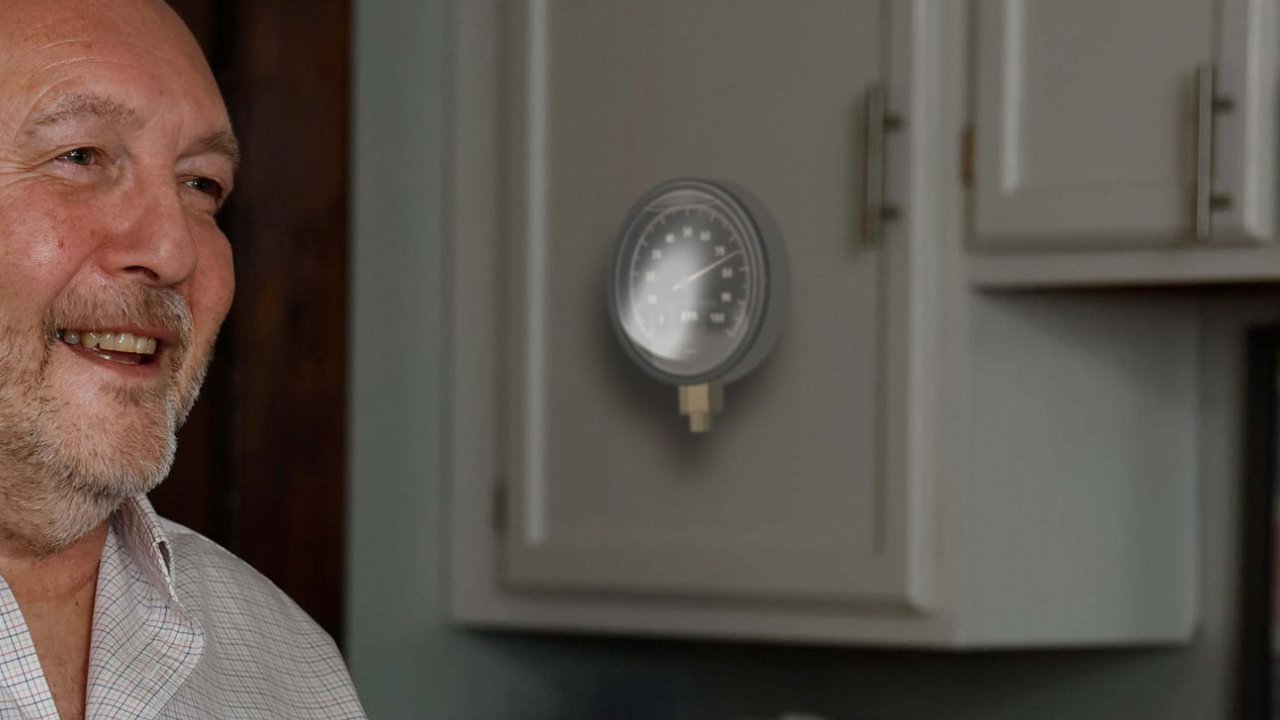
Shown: 75 kPa
